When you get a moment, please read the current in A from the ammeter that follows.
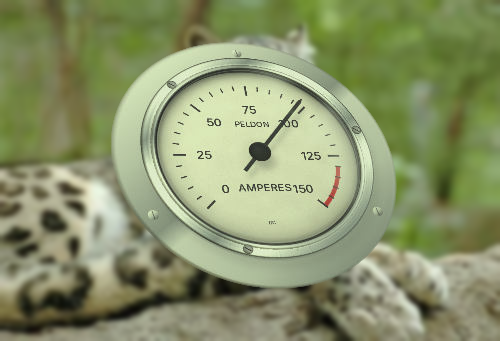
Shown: 97.5 A
